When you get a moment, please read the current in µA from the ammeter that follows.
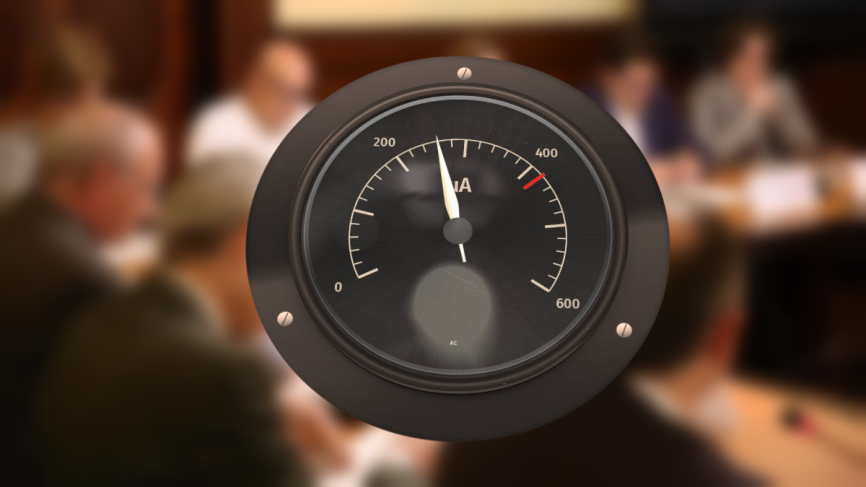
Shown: 260 µA
